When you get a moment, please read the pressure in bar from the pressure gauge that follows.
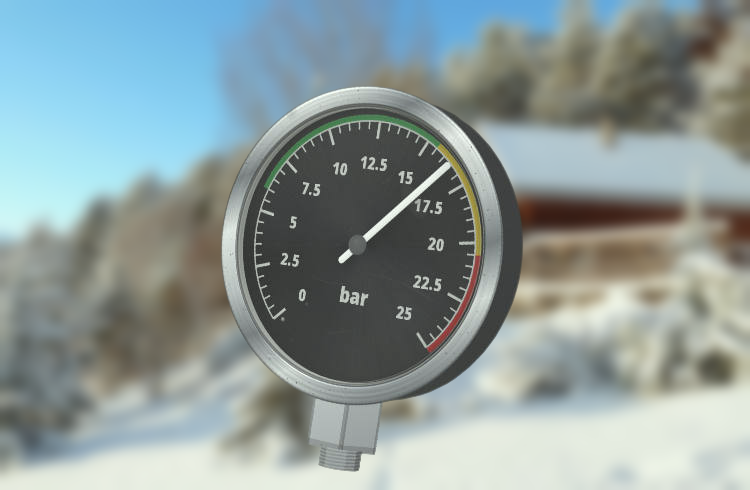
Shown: 16.5 bar
